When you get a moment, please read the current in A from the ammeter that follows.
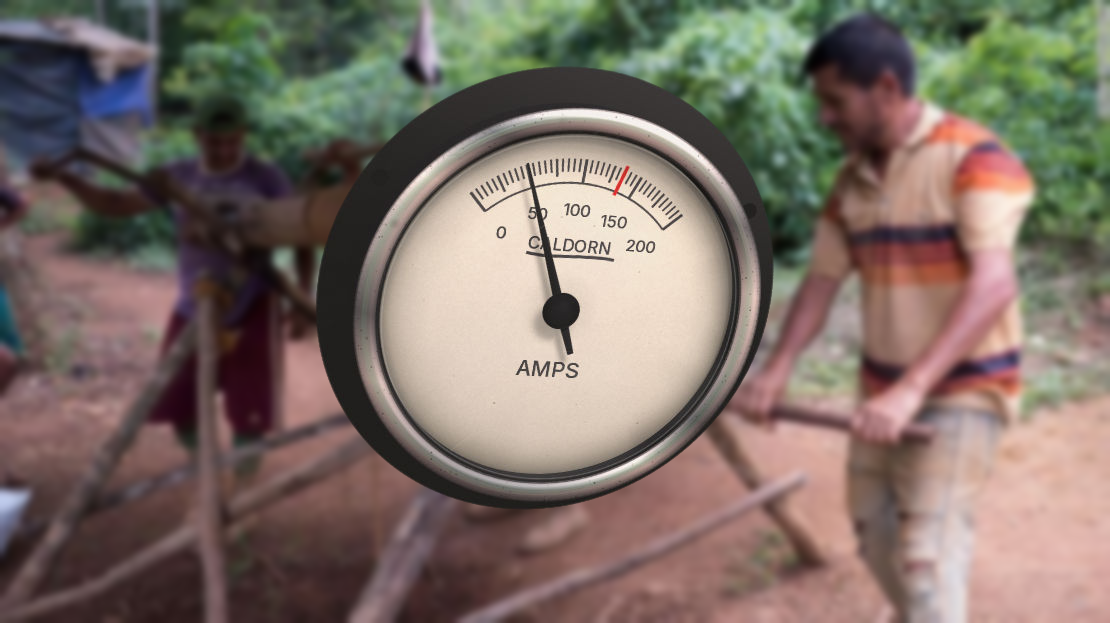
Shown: 50 A
